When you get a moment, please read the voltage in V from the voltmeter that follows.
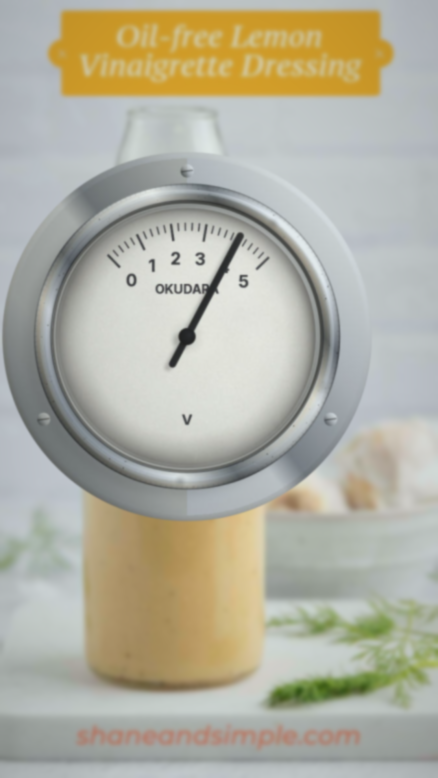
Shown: 4 V
